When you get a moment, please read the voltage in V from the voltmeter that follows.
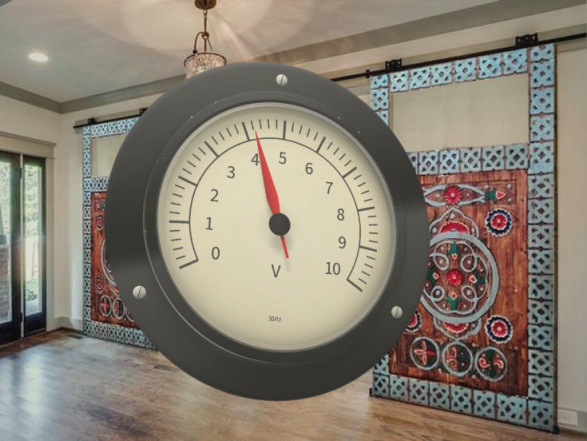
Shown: 4.2 V
